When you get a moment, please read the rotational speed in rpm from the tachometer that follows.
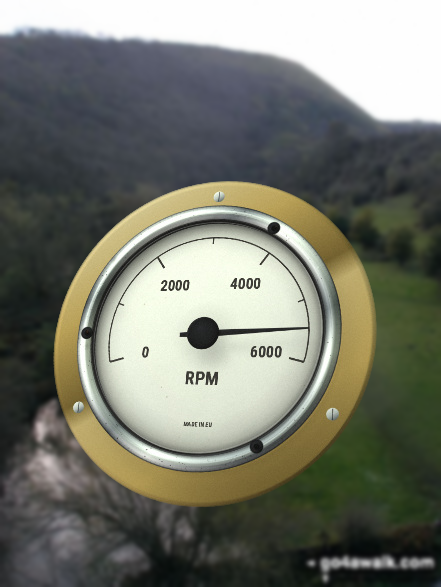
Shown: 5500 rpm
